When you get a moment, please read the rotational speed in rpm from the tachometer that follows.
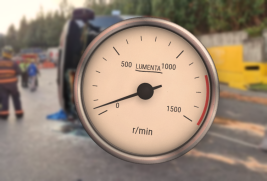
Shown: 50 rpm
